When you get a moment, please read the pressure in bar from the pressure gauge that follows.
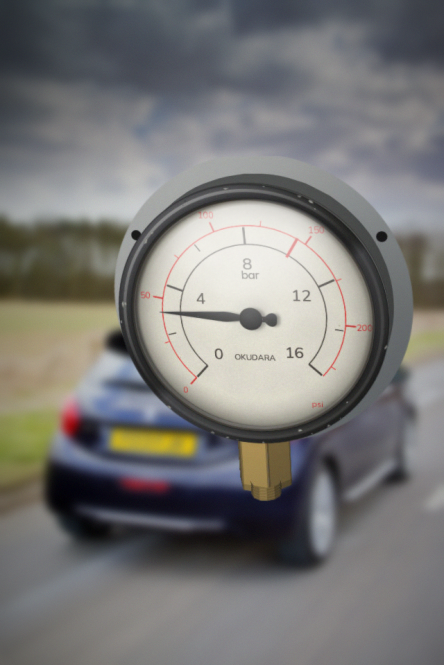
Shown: 3 bar
